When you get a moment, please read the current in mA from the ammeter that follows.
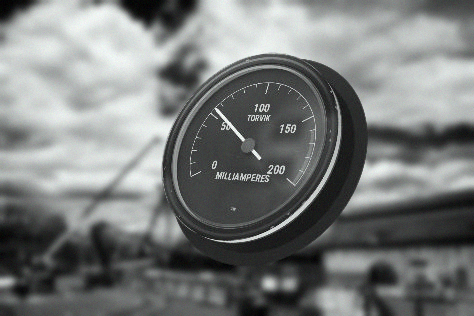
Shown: 55 mA
